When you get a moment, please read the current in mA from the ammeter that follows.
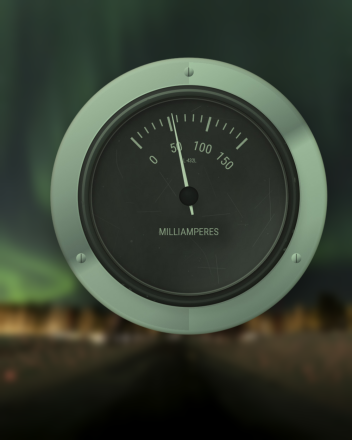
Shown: 55 mA
